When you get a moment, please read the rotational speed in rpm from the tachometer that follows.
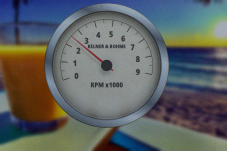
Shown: 2500 rpm
